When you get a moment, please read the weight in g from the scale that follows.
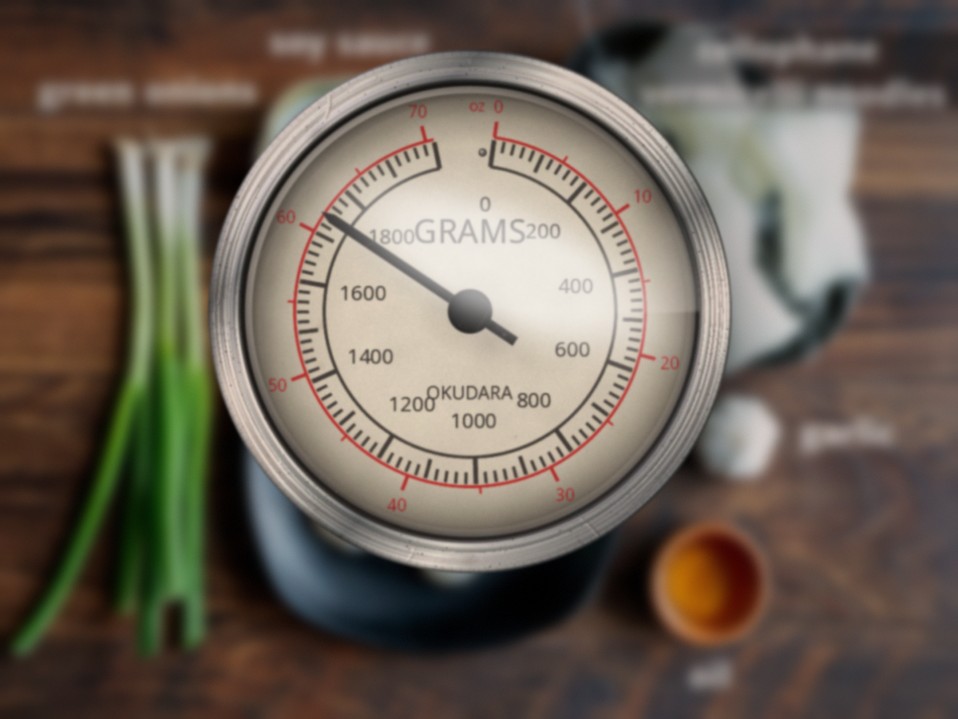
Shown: 1740 g
